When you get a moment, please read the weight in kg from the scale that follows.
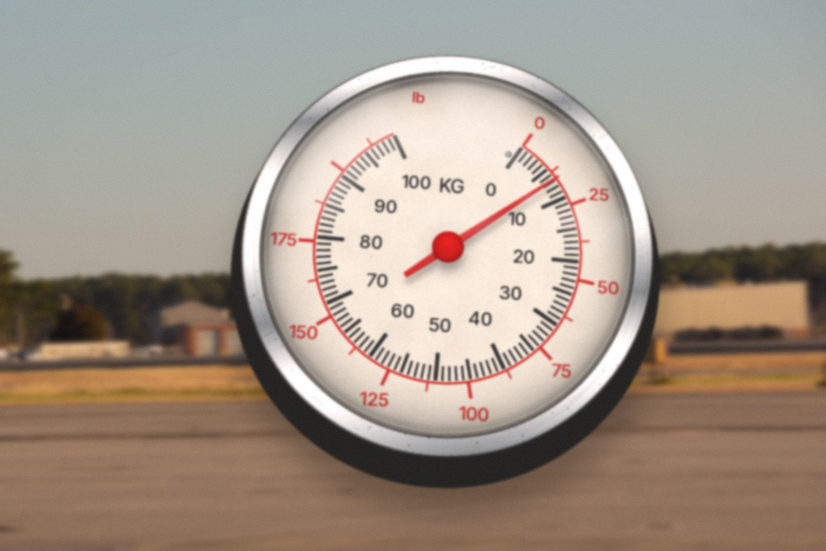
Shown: 7 kg
